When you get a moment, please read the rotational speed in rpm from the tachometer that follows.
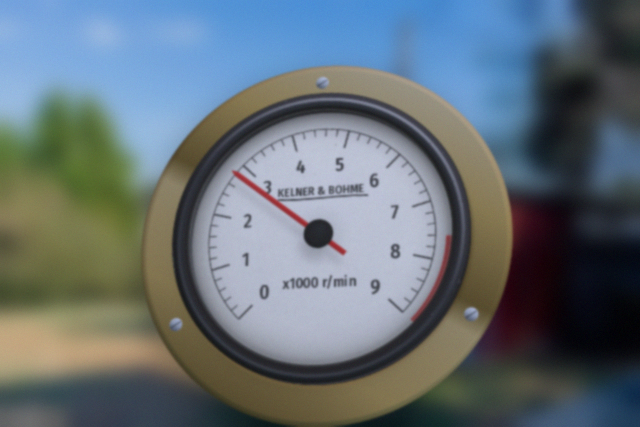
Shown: 2800 rpm
